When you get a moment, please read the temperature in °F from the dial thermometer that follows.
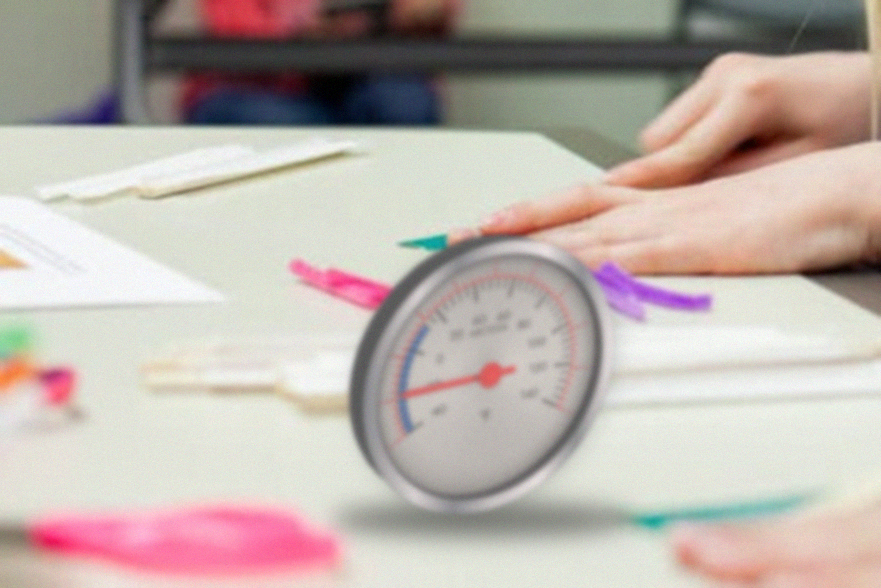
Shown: -20 °F
